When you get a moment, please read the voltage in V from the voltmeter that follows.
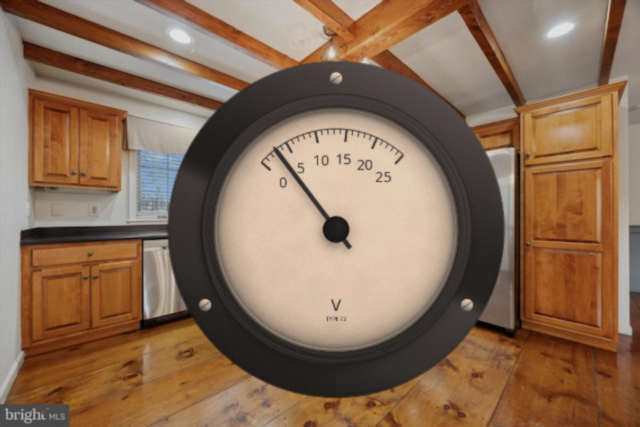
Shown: 3 V
